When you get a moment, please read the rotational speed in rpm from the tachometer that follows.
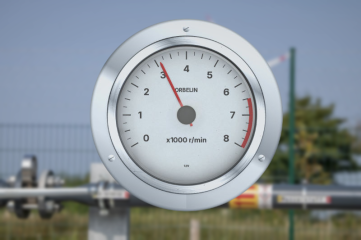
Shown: 3125 rpm
